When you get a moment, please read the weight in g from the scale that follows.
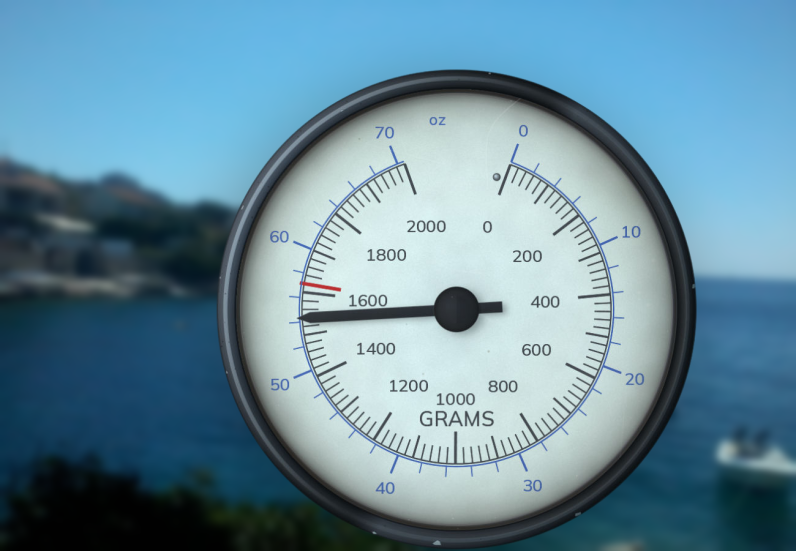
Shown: 1540 g
